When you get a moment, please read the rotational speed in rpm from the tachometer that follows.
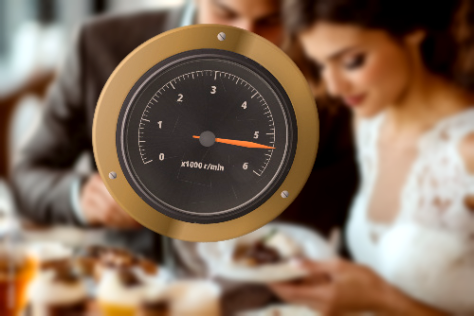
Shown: 5300 rpm
